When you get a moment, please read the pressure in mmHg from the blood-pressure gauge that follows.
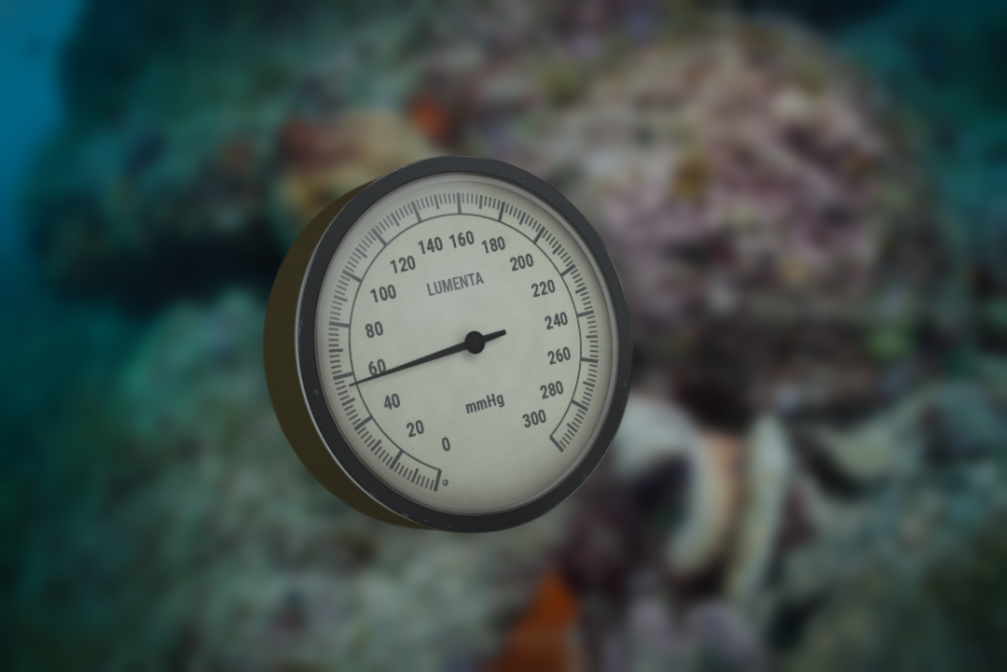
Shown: 56 mmHg
